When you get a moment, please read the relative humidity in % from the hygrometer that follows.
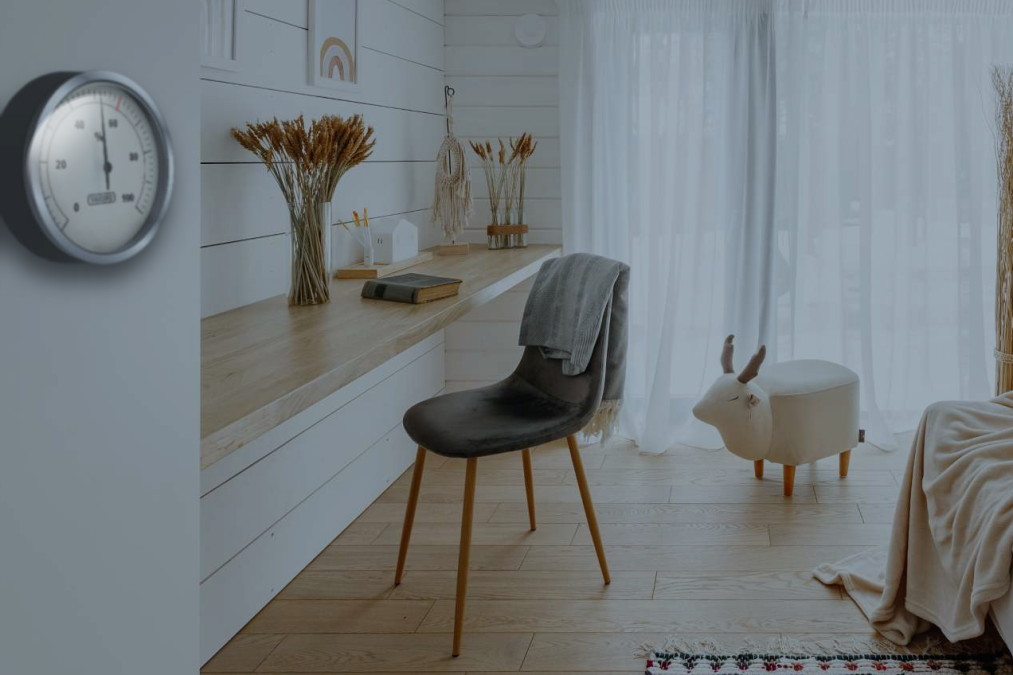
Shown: 50 %
